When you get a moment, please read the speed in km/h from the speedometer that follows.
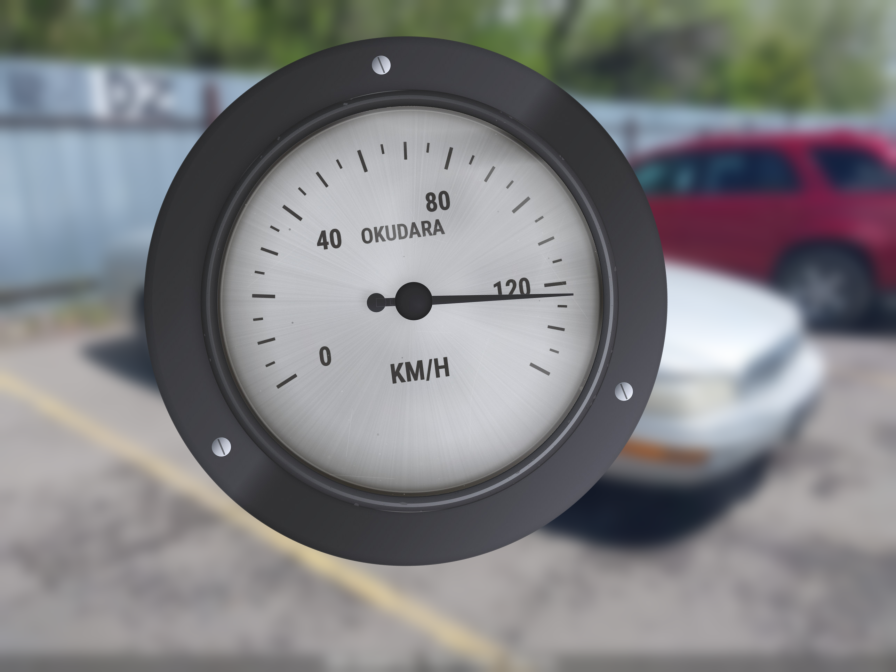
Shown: 122.5 km/h
